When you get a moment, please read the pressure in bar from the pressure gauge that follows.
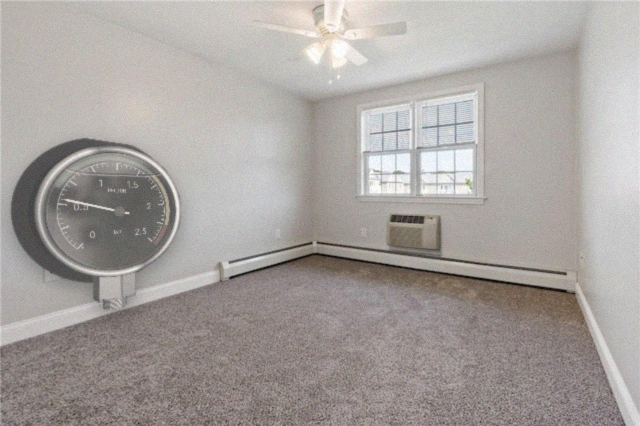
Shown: 0.55 bar
